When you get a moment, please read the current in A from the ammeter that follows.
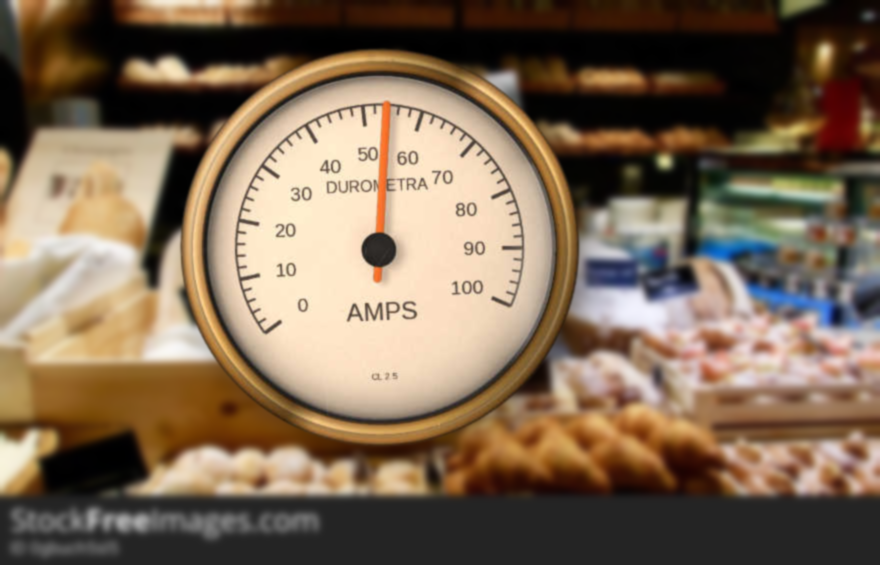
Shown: 54 A
